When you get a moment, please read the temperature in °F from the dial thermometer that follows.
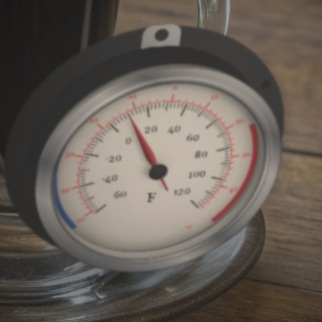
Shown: 10 °F
